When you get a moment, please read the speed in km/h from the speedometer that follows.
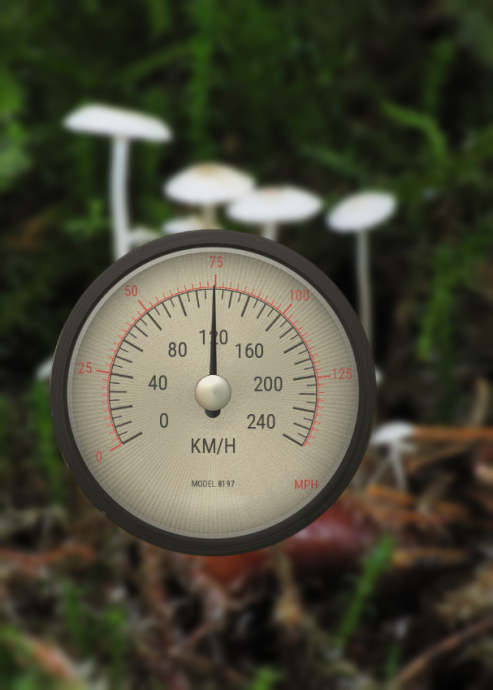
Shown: 120 km/h
